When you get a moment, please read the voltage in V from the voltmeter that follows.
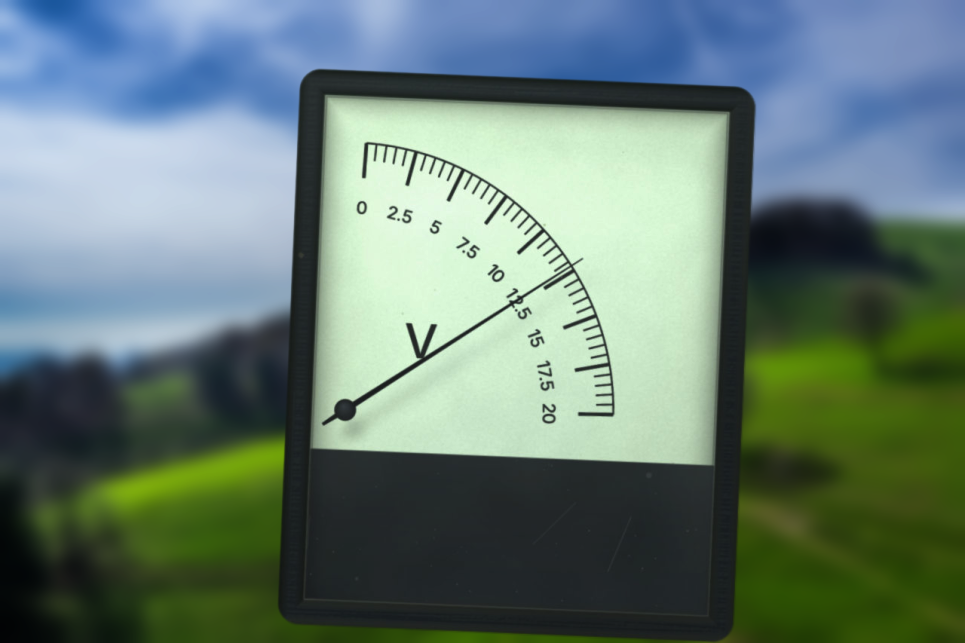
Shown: 12.25 V
